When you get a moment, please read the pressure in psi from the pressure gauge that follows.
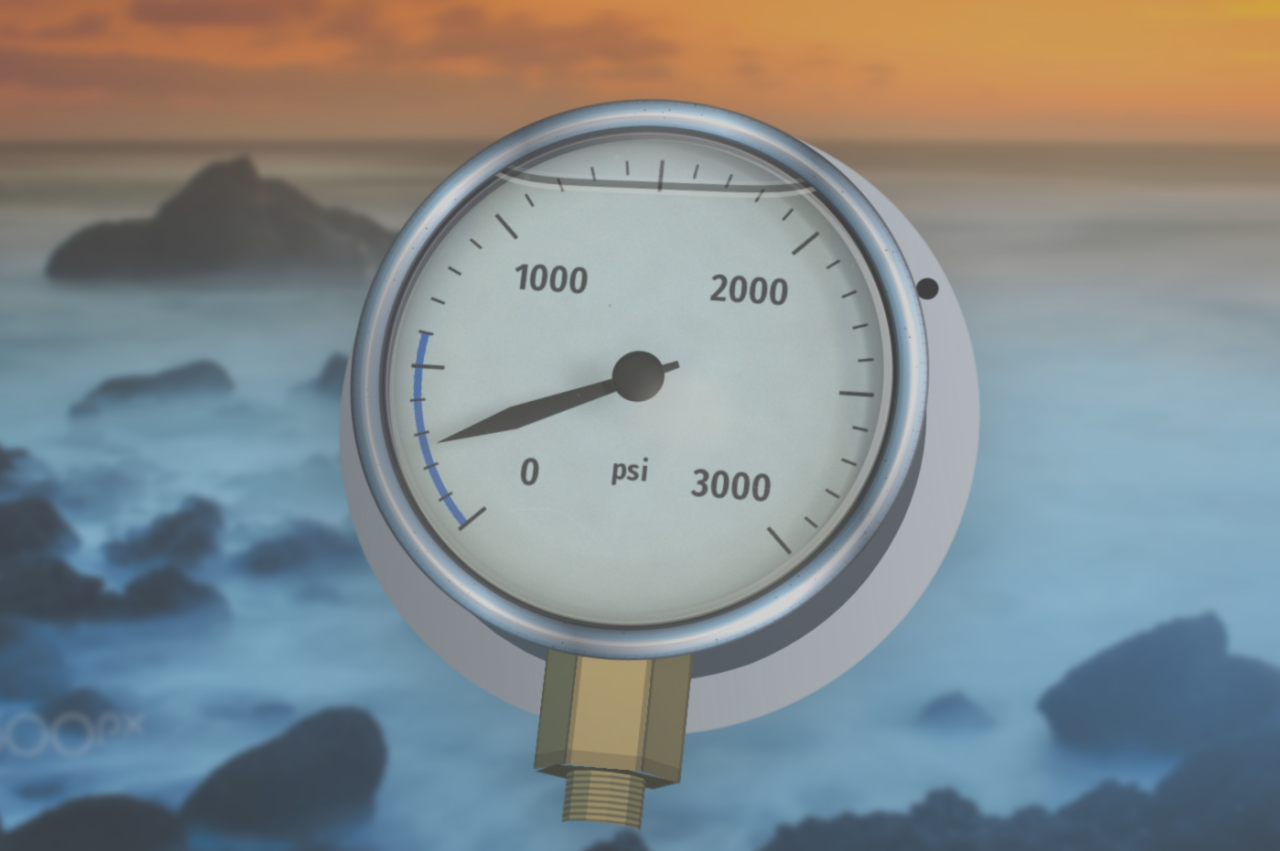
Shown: 250 psi
